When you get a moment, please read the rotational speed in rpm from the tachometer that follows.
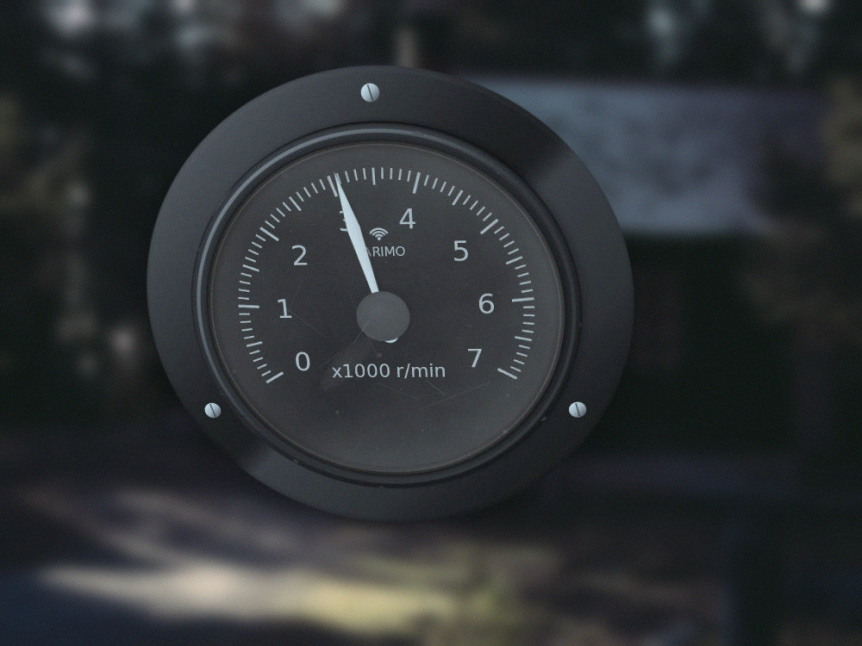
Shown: 3100 rpm
